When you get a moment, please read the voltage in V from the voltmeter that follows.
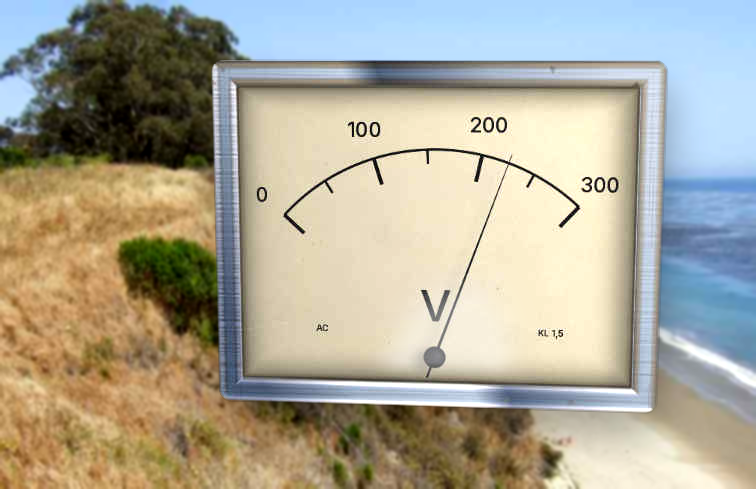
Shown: 225 V
